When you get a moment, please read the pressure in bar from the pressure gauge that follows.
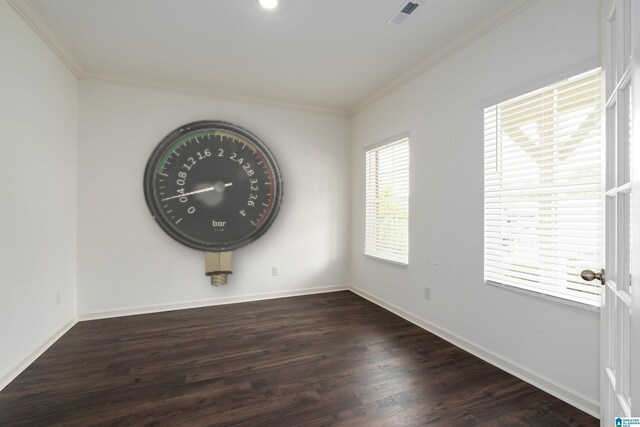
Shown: 0.4 bar
